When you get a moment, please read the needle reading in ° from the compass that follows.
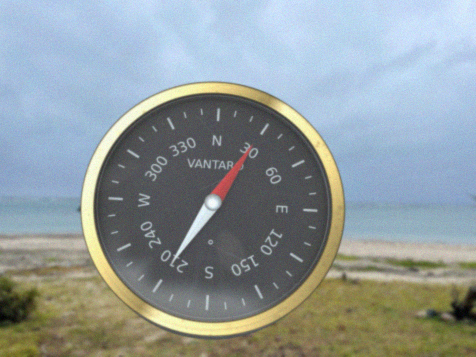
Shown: 30 °
